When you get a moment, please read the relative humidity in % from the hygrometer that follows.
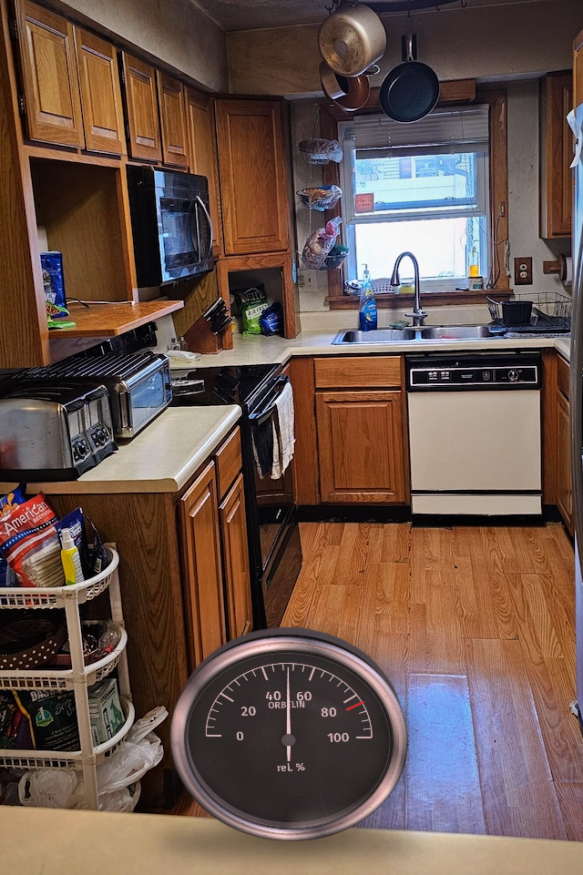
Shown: 50 %
